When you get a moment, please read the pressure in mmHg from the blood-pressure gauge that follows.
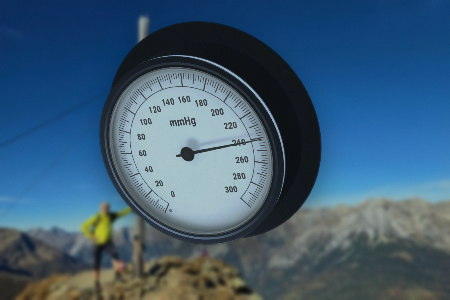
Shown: 240 mmHg
